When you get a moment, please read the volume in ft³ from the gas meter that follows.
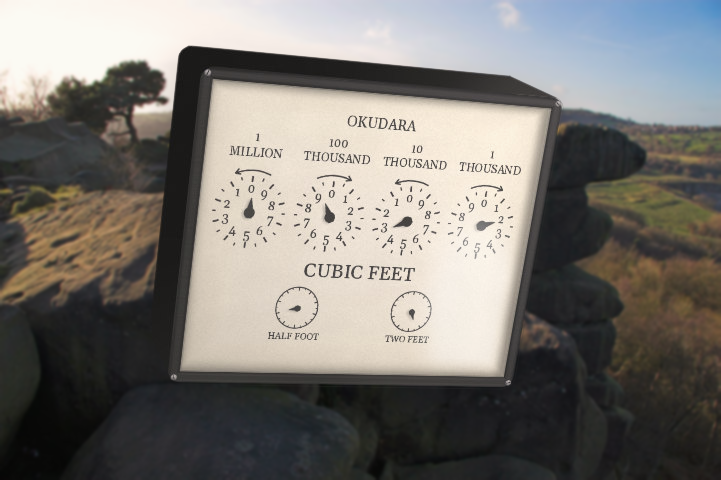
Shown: 993200 ft³
